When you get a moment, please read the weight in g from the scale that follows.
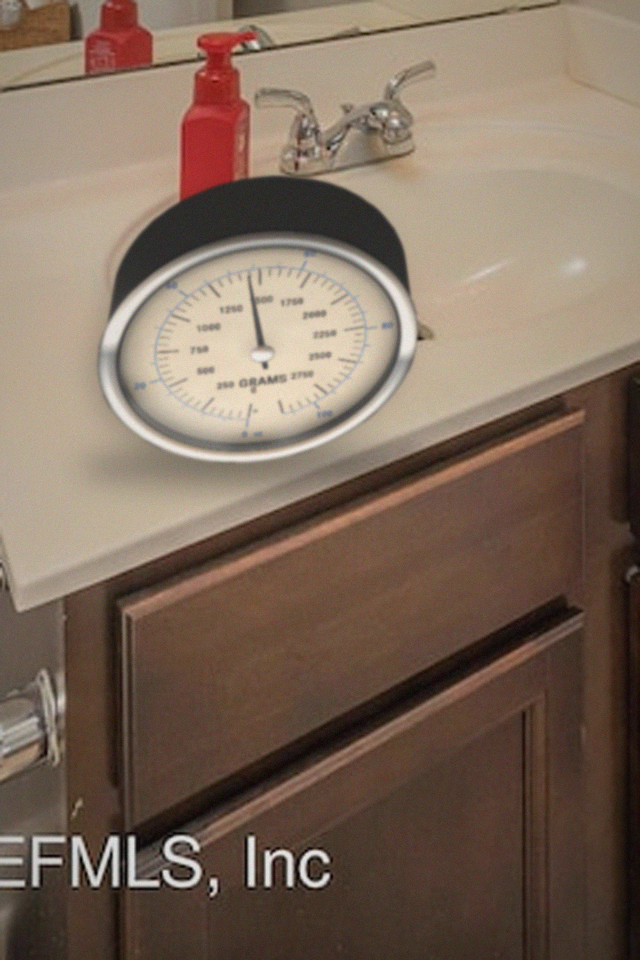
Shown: 1450 g
